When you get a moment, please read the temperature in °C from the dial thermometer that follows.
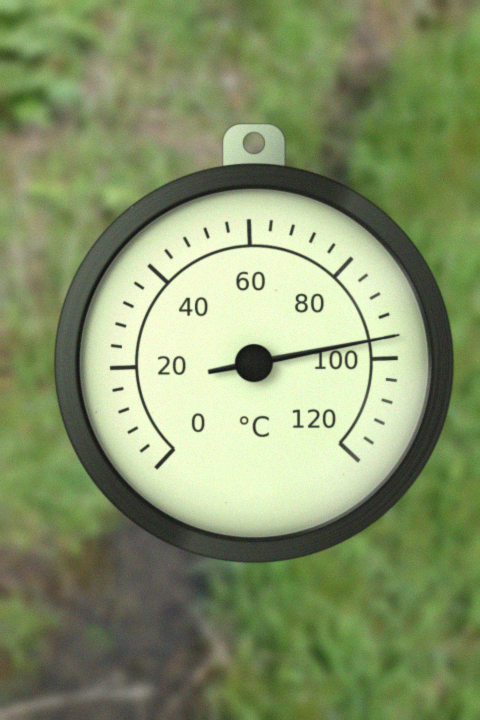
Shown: 96 °C
